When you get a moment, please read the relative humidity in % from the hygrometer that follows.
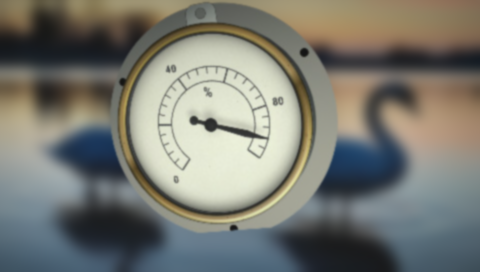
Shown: 92 %
